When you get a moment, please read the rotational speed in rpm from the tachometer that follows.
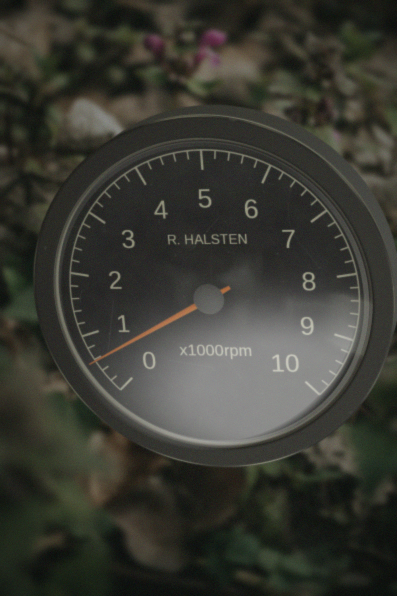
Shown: 600 rpm
